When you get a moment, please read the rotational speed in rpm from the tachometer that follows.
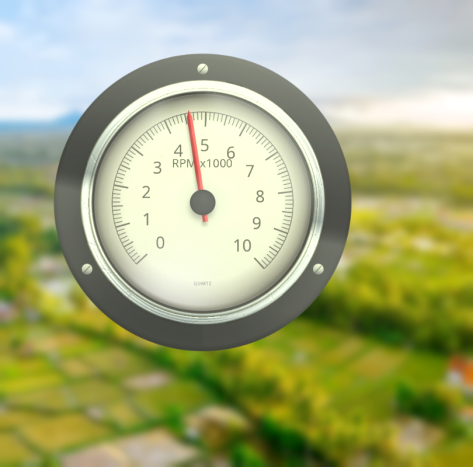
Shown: 4600 rpm
